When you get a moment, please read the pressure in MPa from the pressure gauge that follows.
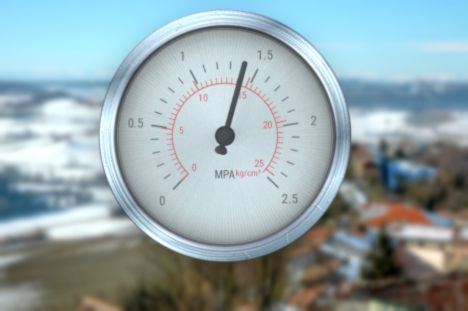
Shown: 1.4 MPa
